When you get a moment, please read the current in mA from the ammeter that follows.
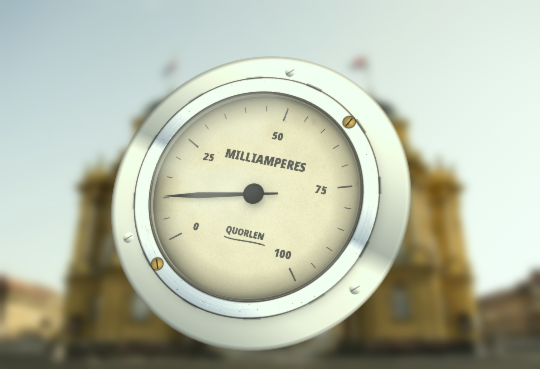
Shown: 10 mA
